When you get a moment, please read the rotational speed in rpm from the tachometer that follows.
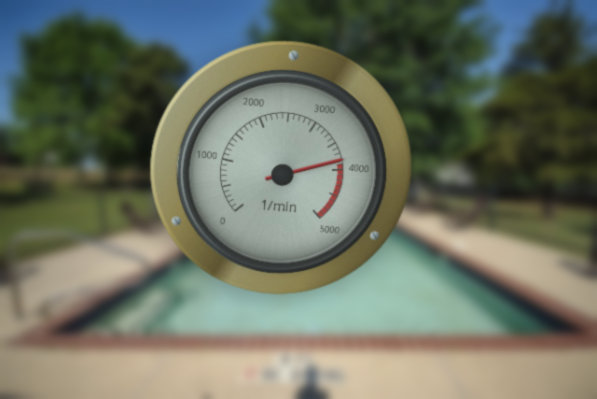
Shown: 3800 rpm
